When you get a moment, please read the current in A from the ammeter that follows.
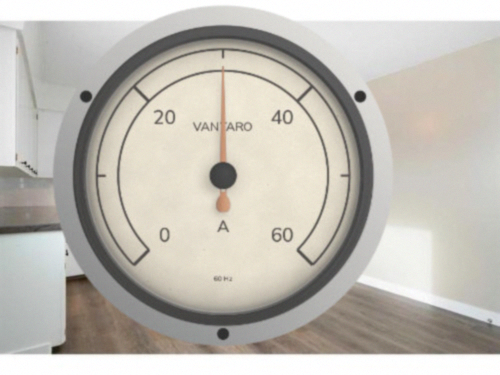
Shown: 30 A
